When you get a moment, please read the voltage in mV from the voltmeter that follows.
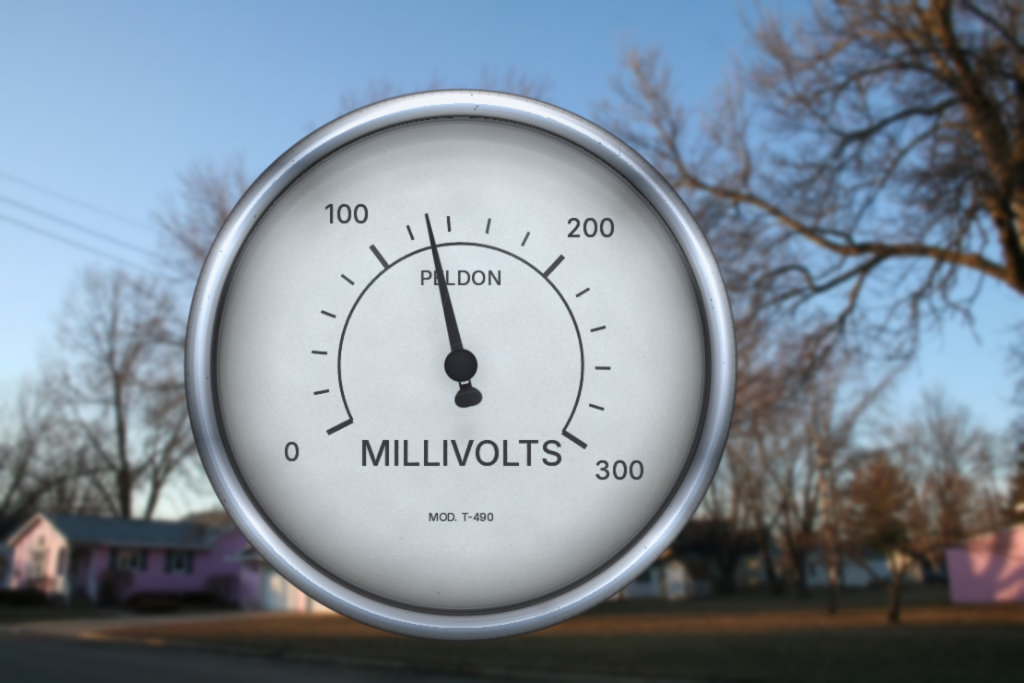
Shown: 130 mV
